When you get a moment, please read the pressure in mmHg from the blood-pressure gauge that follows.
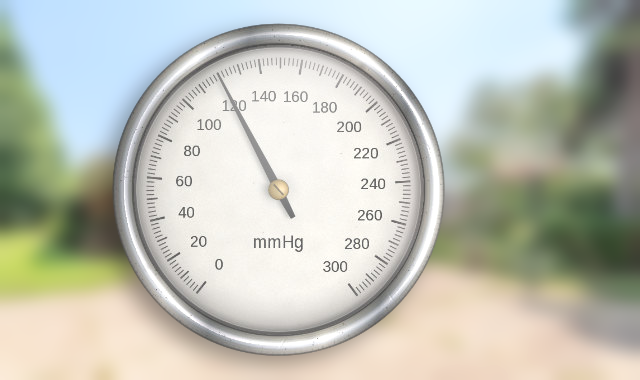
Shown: 120 mmHg
